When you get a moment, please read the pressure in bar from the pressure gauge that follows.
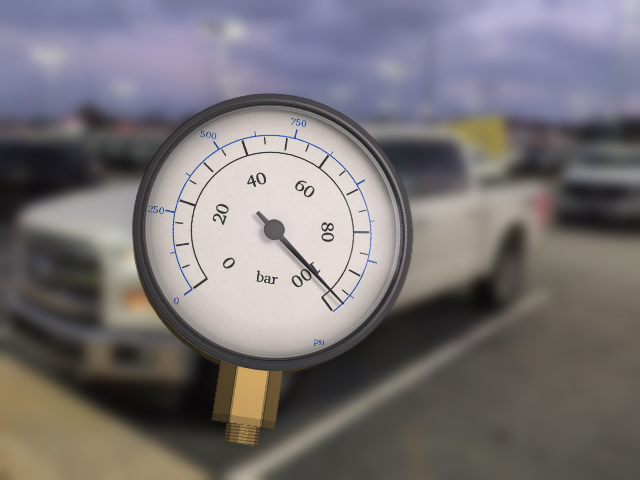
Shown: 97.5 bar
